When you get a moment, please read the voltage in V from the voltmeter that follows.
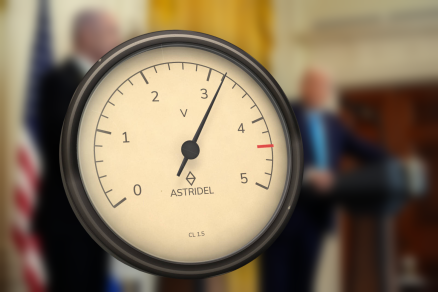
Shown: 3.2 V
